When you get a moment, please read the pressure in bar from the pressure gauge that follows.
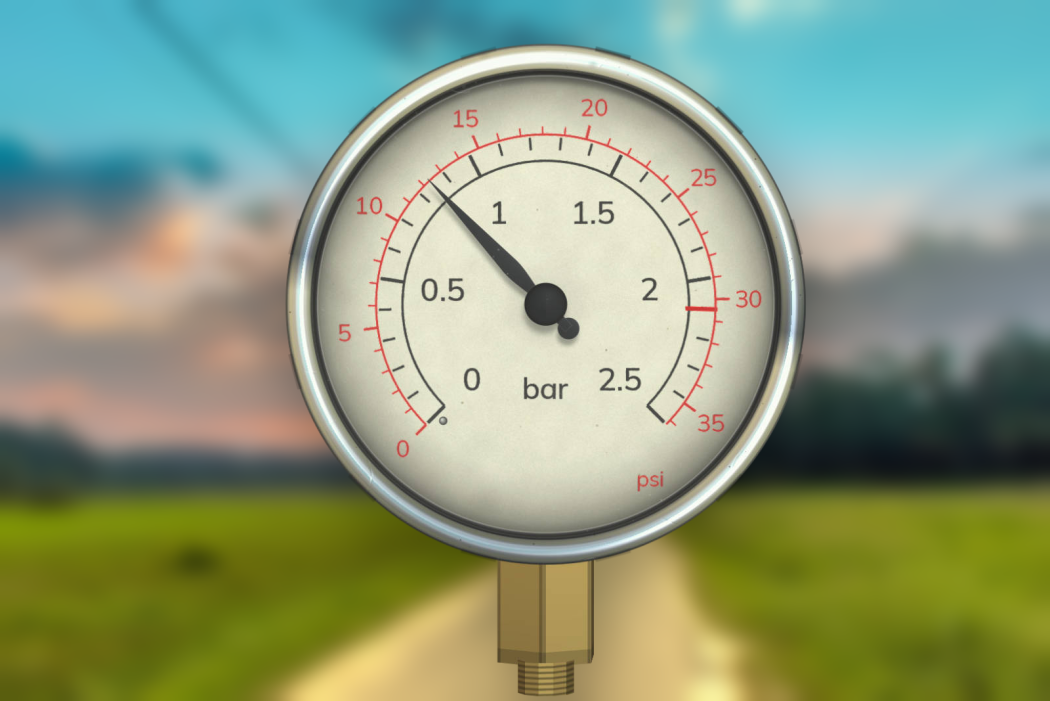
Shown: 0.85 bar
